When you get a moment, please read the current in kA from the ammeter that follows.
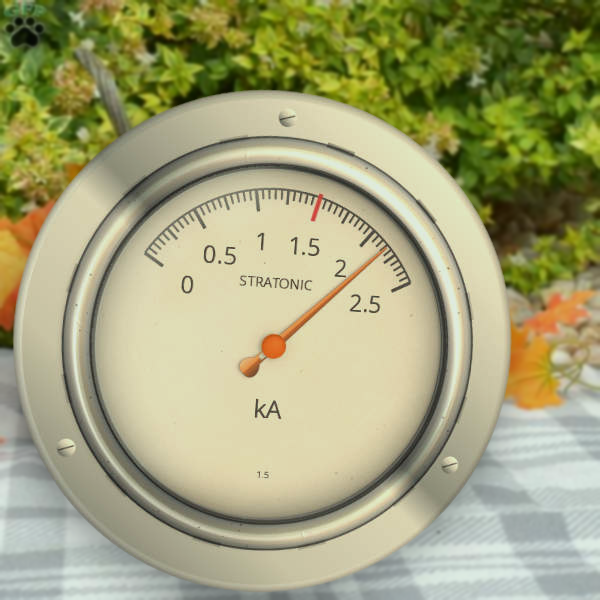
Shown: 2.15 kA
